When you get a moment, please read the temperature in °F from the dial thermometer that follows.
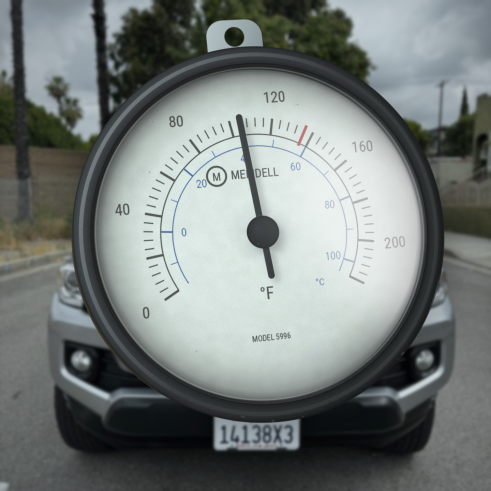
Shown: 104 °F
